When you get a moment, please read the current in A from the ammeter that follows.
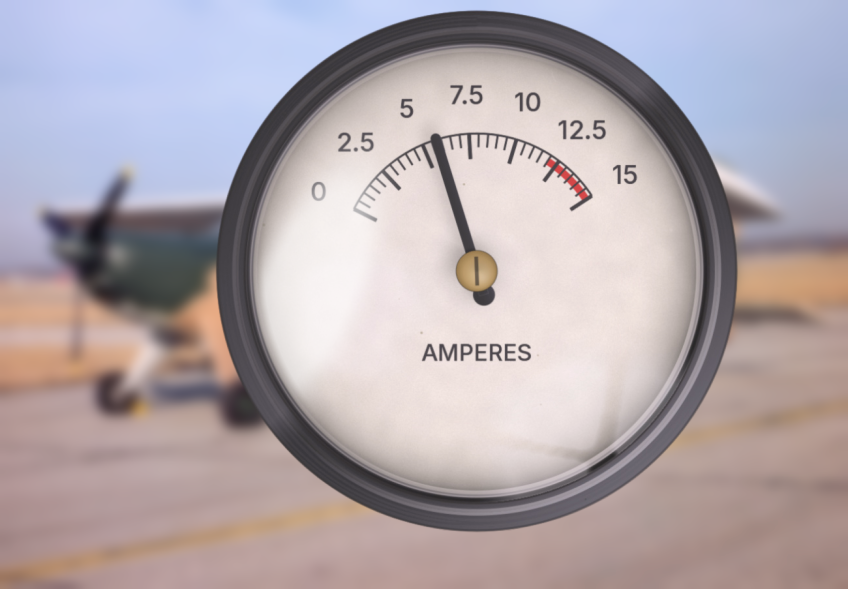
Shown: 5.75 A
